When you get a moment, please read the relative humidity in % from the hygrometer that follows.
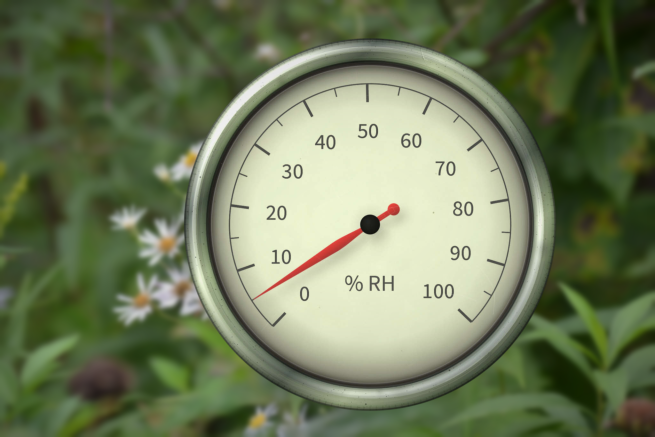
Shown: 5 %
